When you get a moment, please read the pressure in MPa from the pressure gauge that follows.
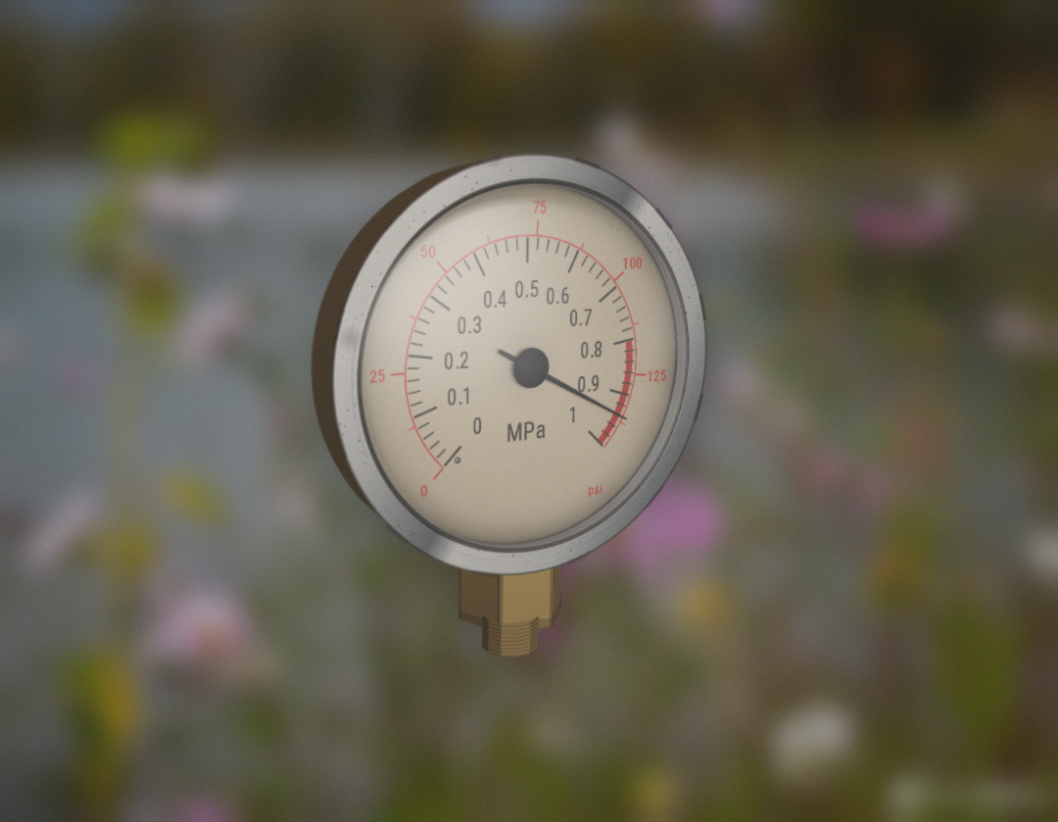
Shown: 0.94 MPa
